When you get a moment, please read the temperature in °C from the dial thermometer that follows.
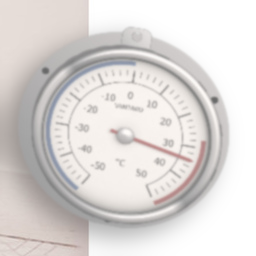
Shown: 34 °C
